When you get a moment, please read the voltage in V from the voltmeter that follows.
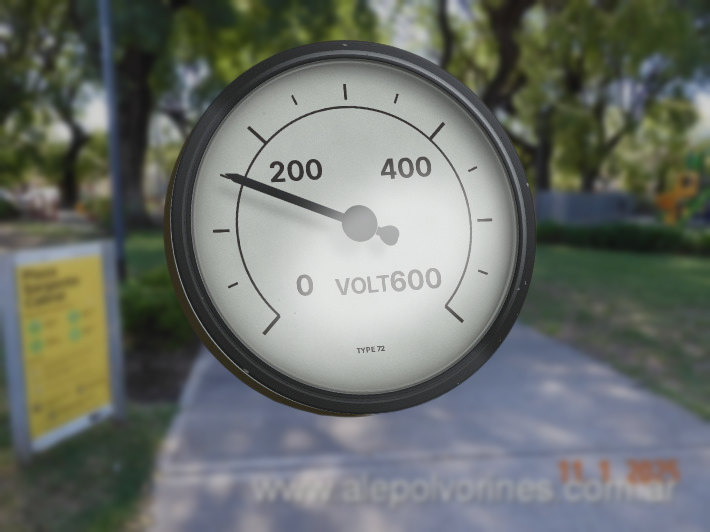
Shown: 150 V
